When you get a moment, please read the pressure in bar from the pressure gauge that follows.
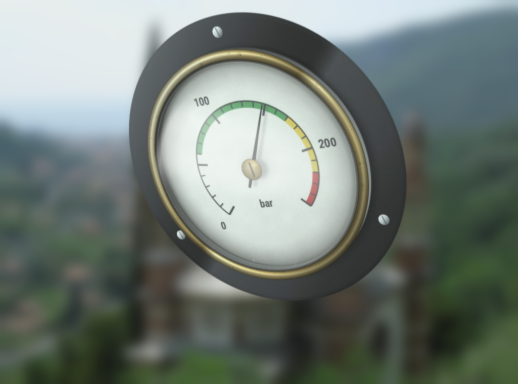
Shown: 150 bar
